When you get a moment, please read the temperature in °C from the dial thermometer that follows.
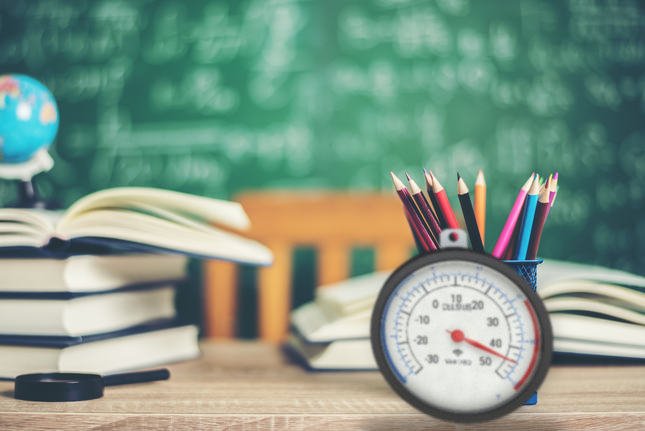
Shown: 44 °C
